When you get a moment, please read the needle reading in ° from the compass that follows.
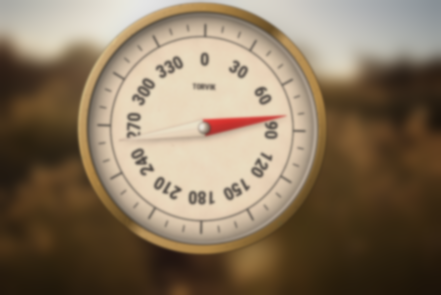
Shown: 80 °
